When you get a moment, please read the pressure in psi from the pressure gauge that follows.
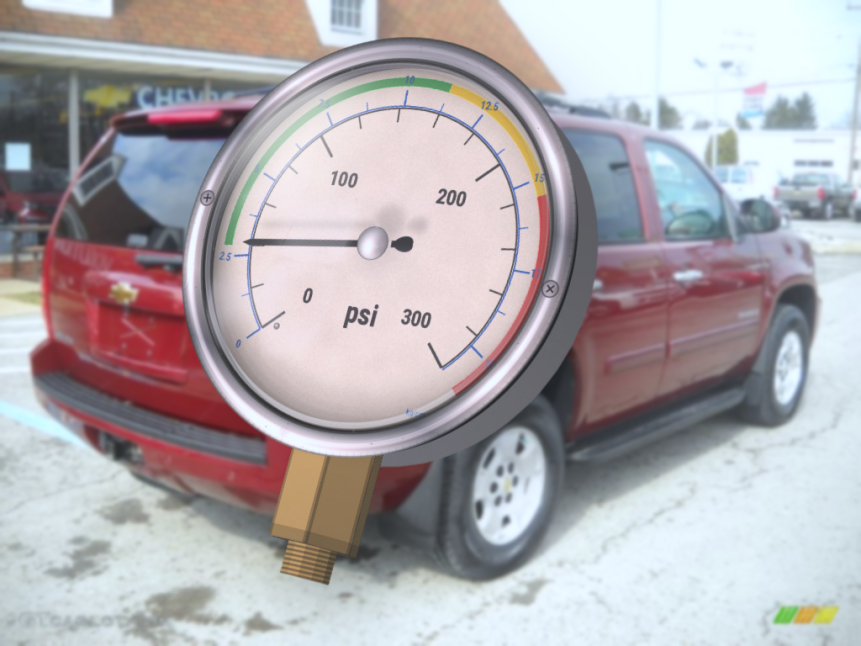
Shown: 40 psi
